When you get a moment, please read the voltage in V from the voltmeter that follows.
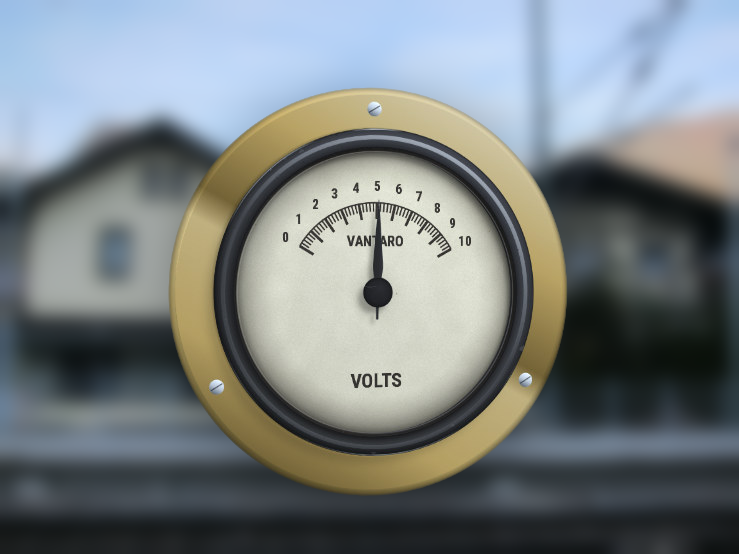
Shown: 5 V
